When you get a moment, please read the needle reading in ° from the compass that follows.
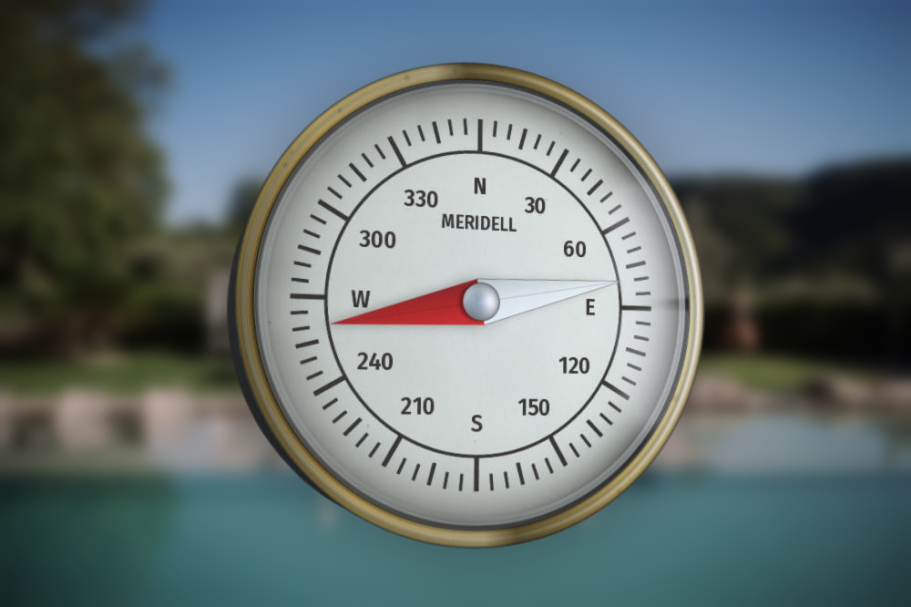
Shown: 260 °
